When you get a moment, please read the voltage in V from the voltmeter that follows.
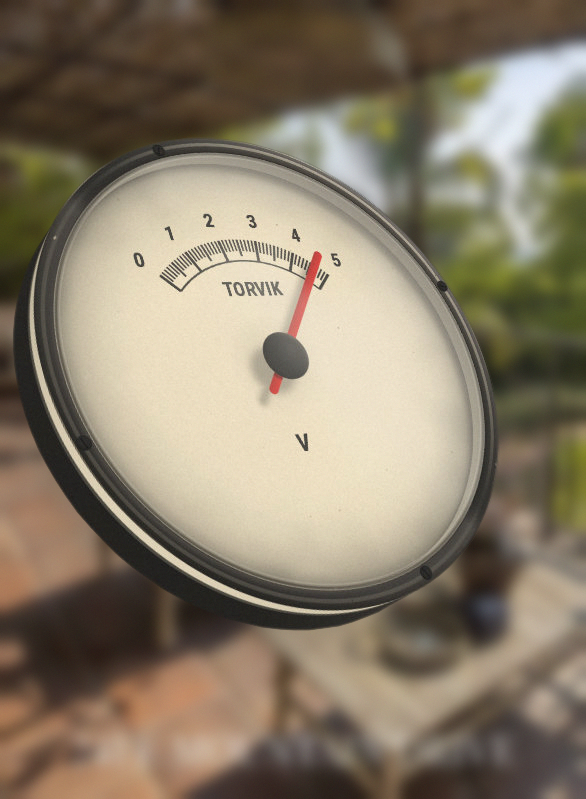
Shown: 4.5 V
